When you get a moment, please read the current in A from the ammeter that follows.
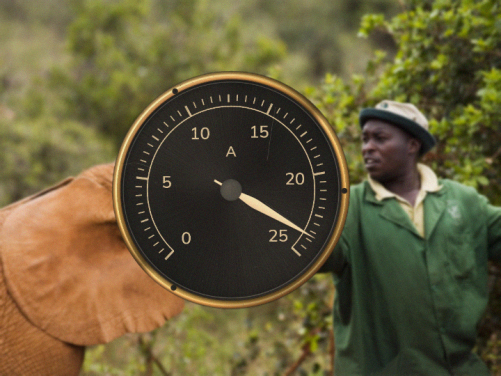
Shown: 23.75 A
